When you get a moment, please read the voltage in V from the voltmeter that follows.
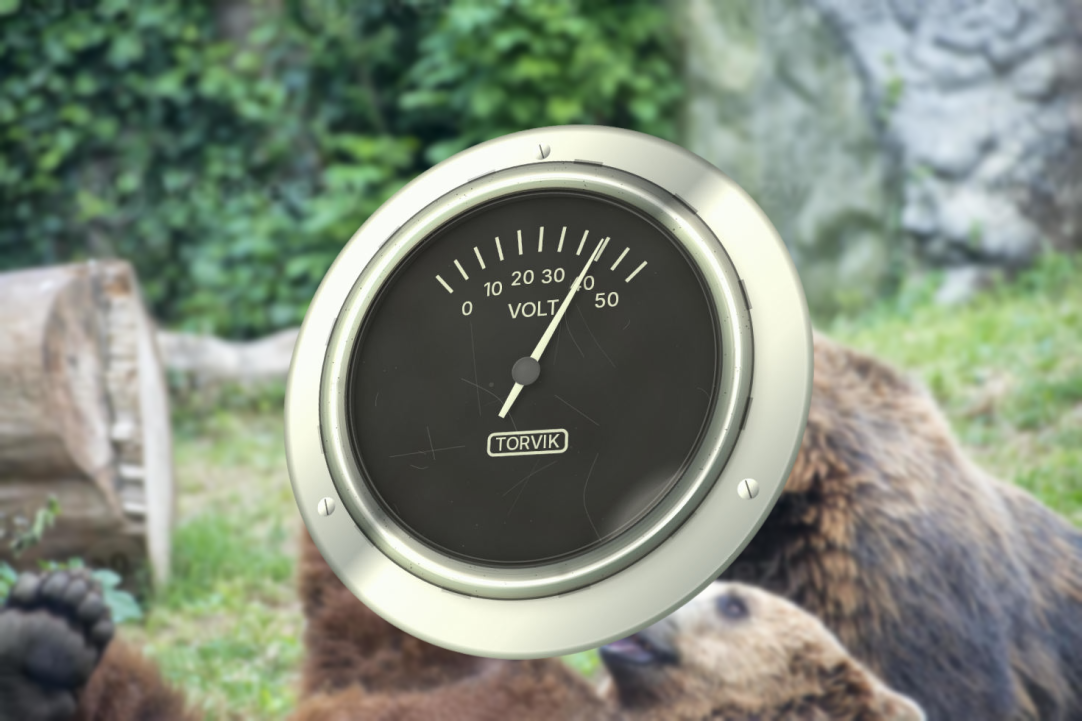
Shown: 40 V
